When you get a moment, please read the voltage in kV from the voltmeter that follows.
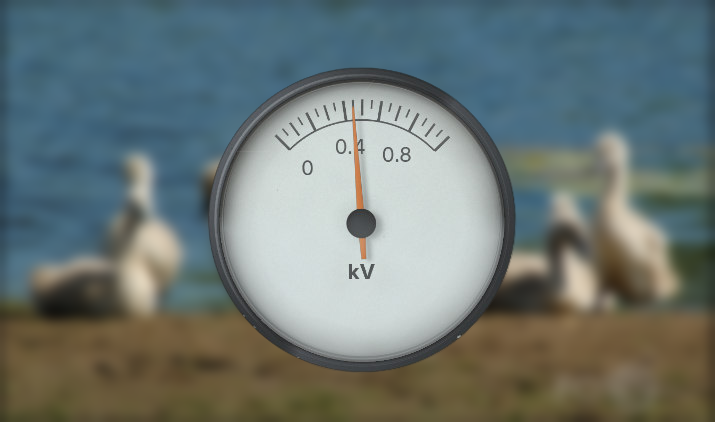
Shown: 0.45 kV
